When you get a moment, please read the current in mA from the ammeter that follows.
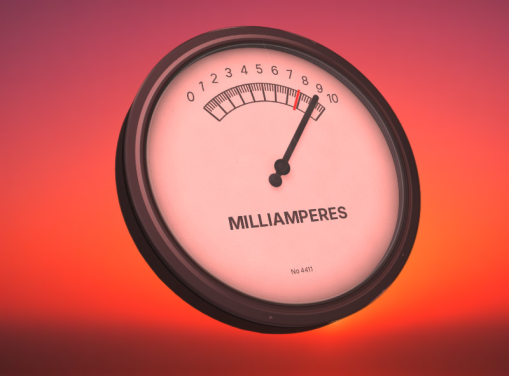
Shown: 9 mA
